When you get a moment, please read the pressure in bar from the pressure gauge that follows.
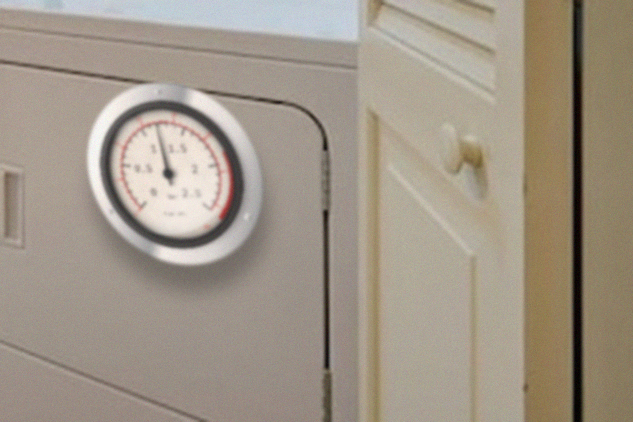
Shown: 1.2 bar
